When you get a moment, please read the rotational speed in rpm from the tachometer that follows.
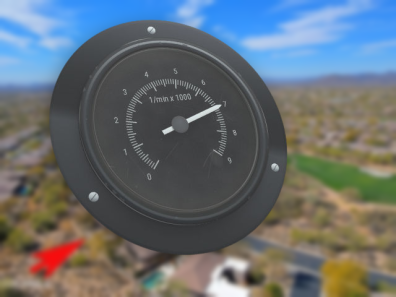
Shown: 7000 rpm
